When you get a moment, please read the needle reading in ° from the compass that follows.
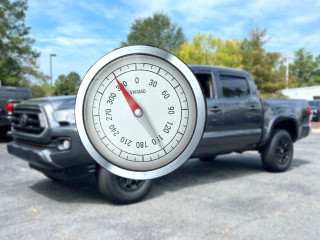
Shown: 330 °
